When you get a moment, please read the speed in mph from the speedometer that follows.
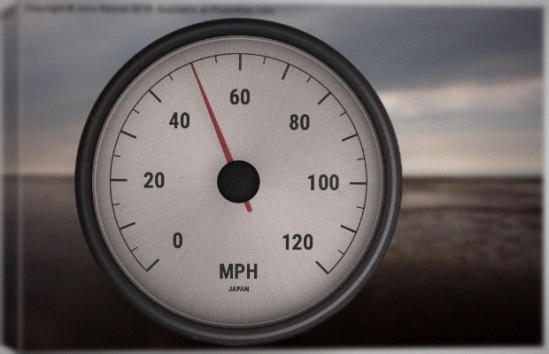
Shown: 50 mph
